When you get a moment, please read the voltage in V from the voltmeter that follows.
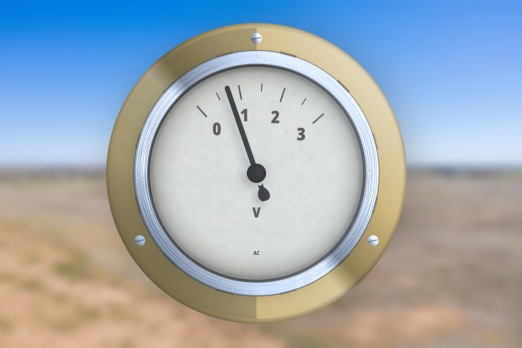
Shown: 0.75 V
